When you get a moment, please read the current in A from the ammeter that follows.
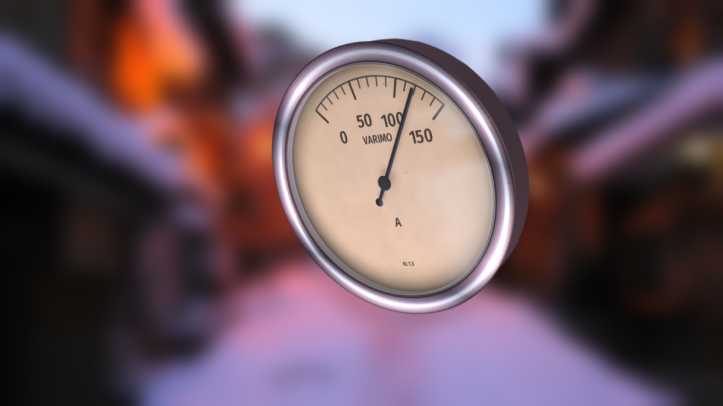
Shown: 120 A
